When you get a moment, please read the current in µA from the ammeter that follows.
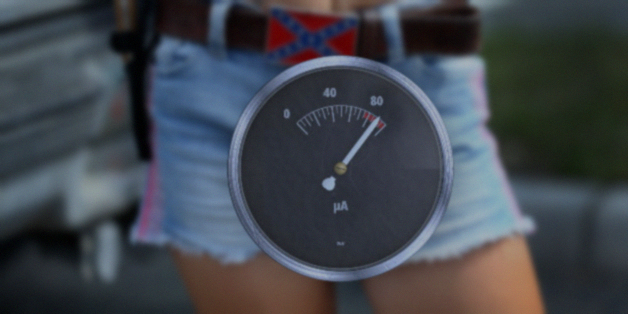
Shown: 90 µA
